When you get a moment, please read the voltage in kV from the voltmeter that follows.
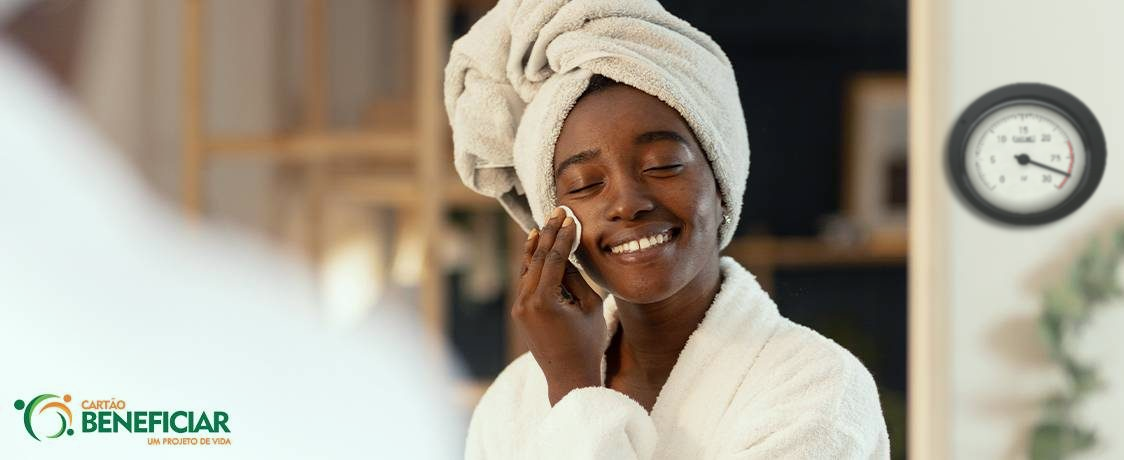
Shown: 27.5 kV
